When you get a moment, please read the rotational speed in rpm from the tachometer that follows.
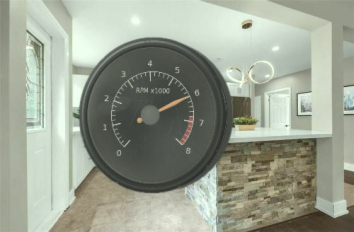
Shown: 6000 rpm
